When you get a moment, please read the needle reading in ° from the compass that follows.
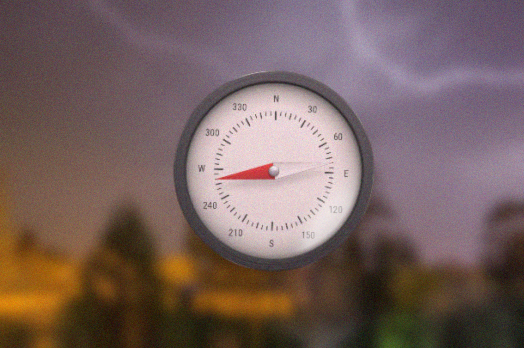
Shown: 260 °
